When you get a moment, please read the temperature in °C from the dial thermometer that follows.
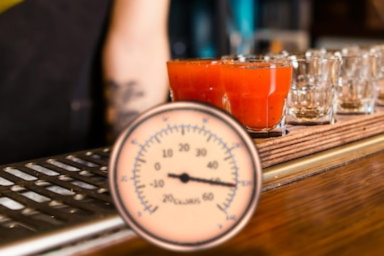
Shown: 50 °C
